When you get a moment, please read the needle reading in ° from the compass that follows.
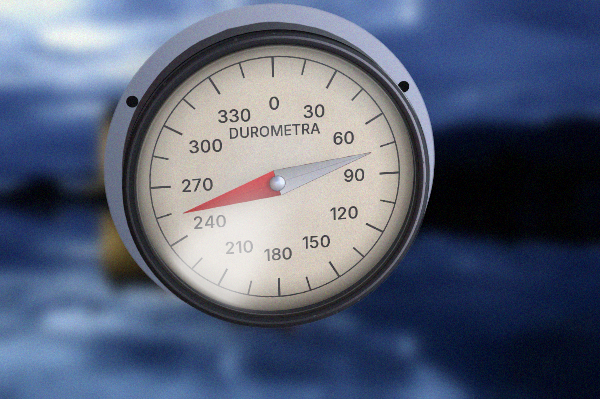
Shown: 255 °
